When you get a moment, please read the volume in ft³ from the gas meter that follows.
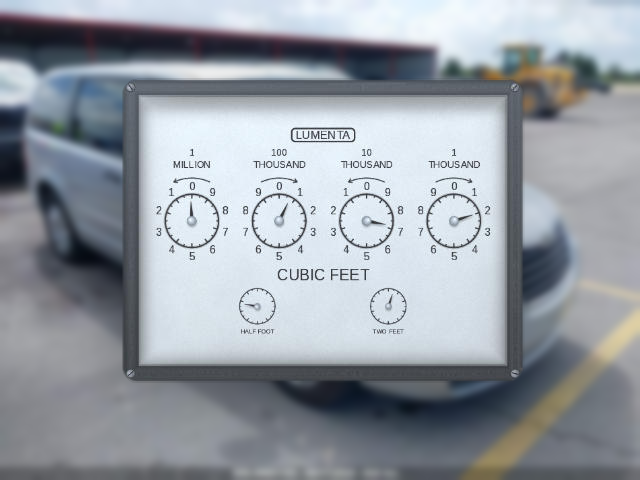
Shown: 7200 ft³
